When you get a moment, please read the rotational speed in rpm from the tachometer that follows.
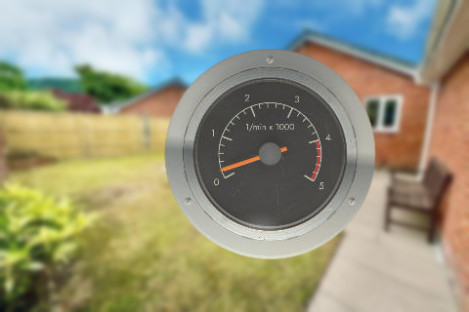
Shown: 200 rpm
